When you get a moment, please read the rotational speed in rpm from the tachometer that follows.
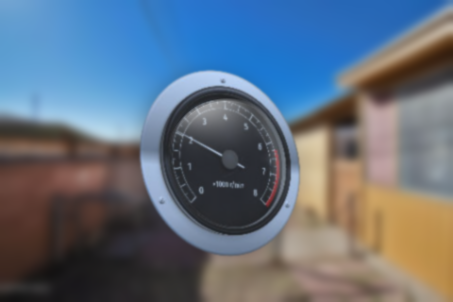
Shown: 2000 rpm
